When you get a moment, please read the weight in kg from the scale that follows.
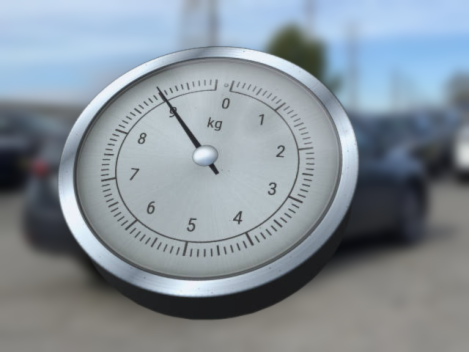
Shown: 9 kg
